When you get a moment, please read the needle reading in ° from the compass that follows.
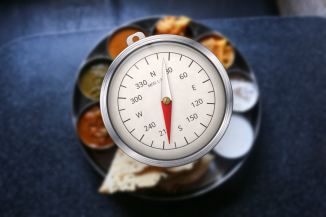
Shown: 202.5 °
